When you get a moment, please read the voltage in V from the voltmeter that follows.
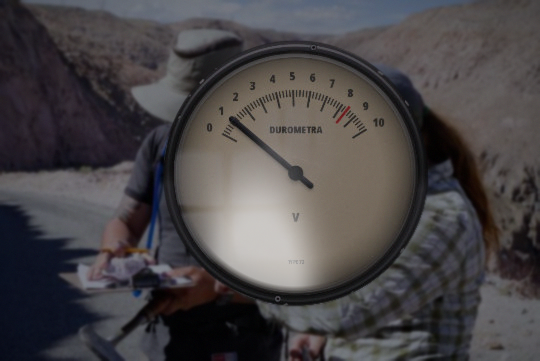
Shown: 1 V
